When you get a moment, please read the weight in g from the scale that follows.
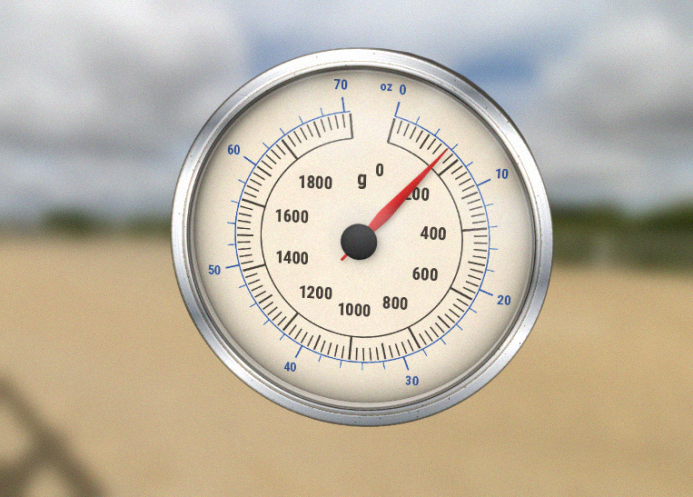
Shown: 160 g
